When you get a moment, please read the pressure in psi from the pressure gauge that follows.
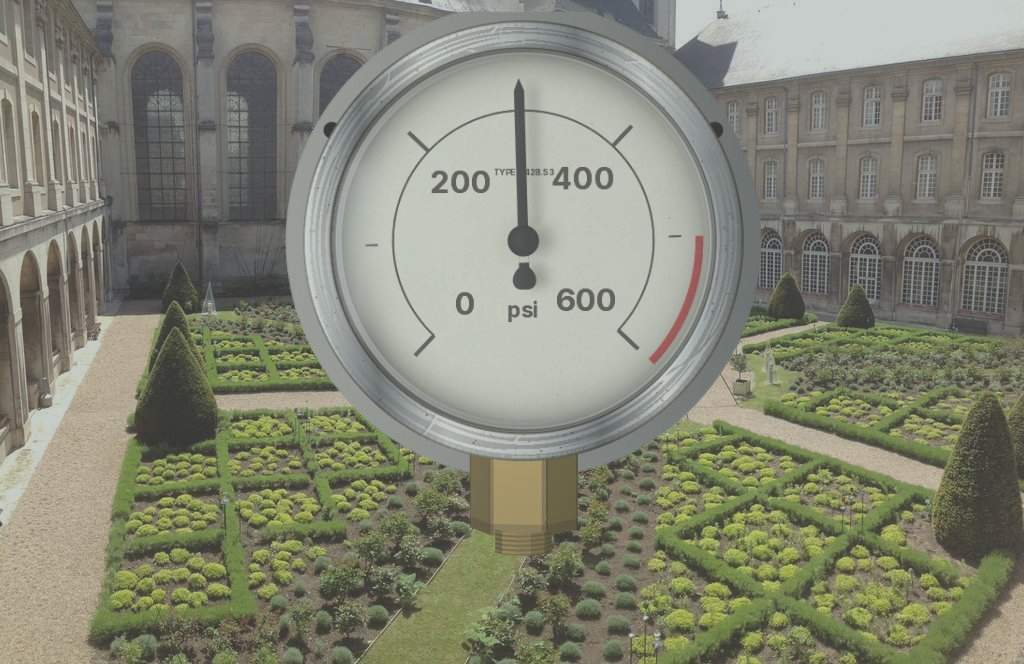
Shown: 300 psi
